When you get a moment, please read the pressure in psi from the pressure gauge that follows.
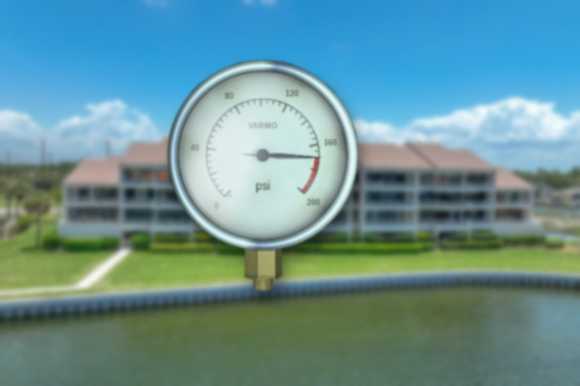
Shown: 170 psi
